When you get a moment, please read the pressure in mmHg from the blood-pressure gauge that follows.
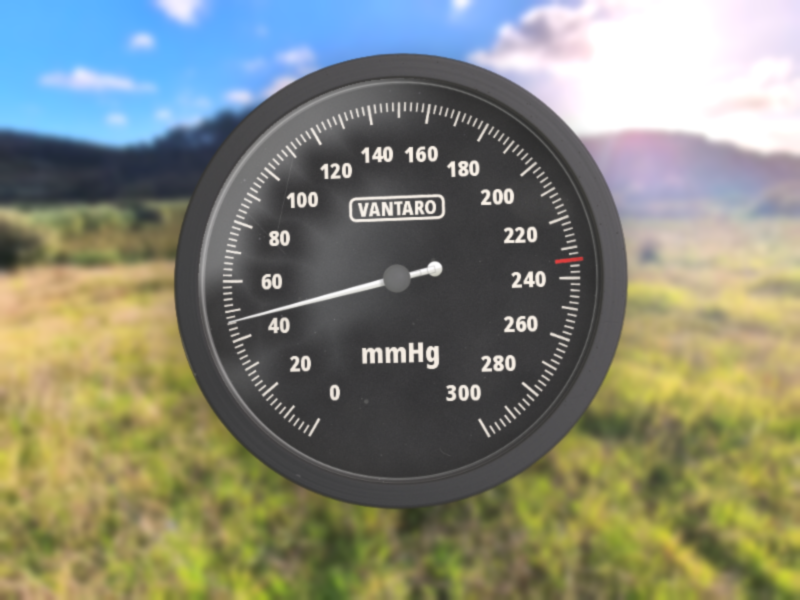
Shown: 46 mmHg
